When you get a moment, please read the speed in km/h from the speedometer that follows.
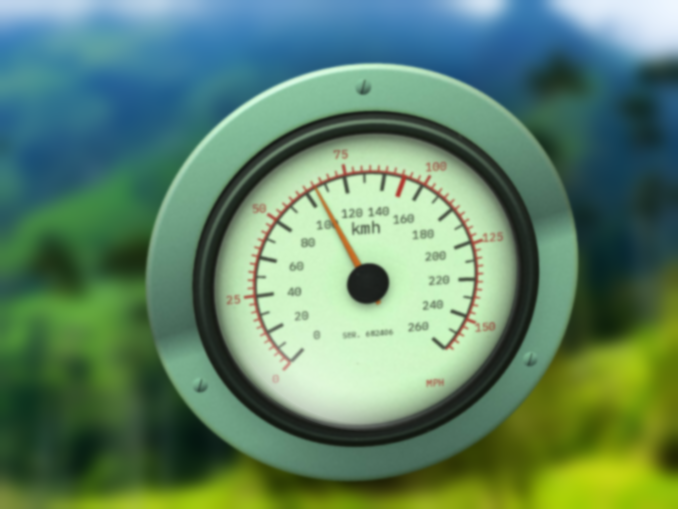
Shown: 105 km/h
